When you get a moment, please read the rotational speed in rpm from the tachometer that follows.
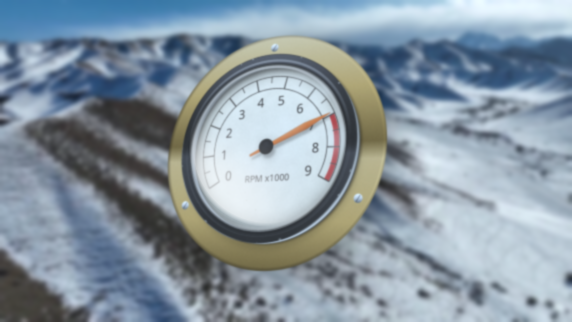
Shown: 7000 rpm
